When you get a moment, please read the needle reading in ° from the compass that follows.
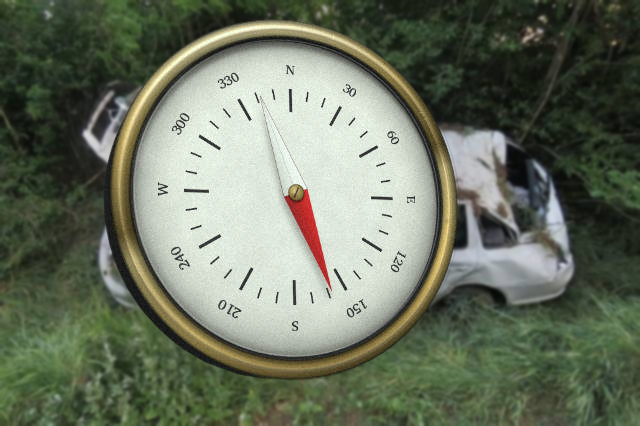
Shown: 160 °
